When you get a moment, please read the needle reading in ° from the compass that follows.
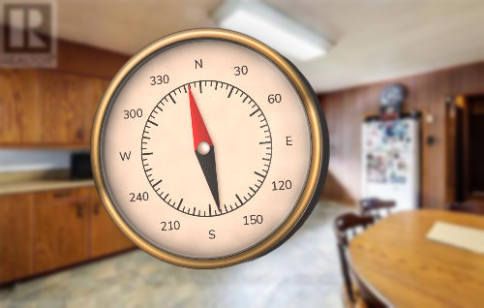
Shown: 350 °
